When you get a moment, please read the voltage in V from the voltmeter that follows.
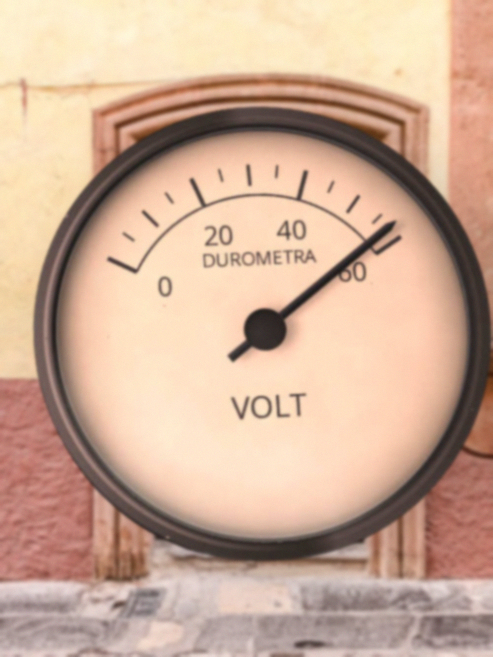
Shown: 57.5 V
